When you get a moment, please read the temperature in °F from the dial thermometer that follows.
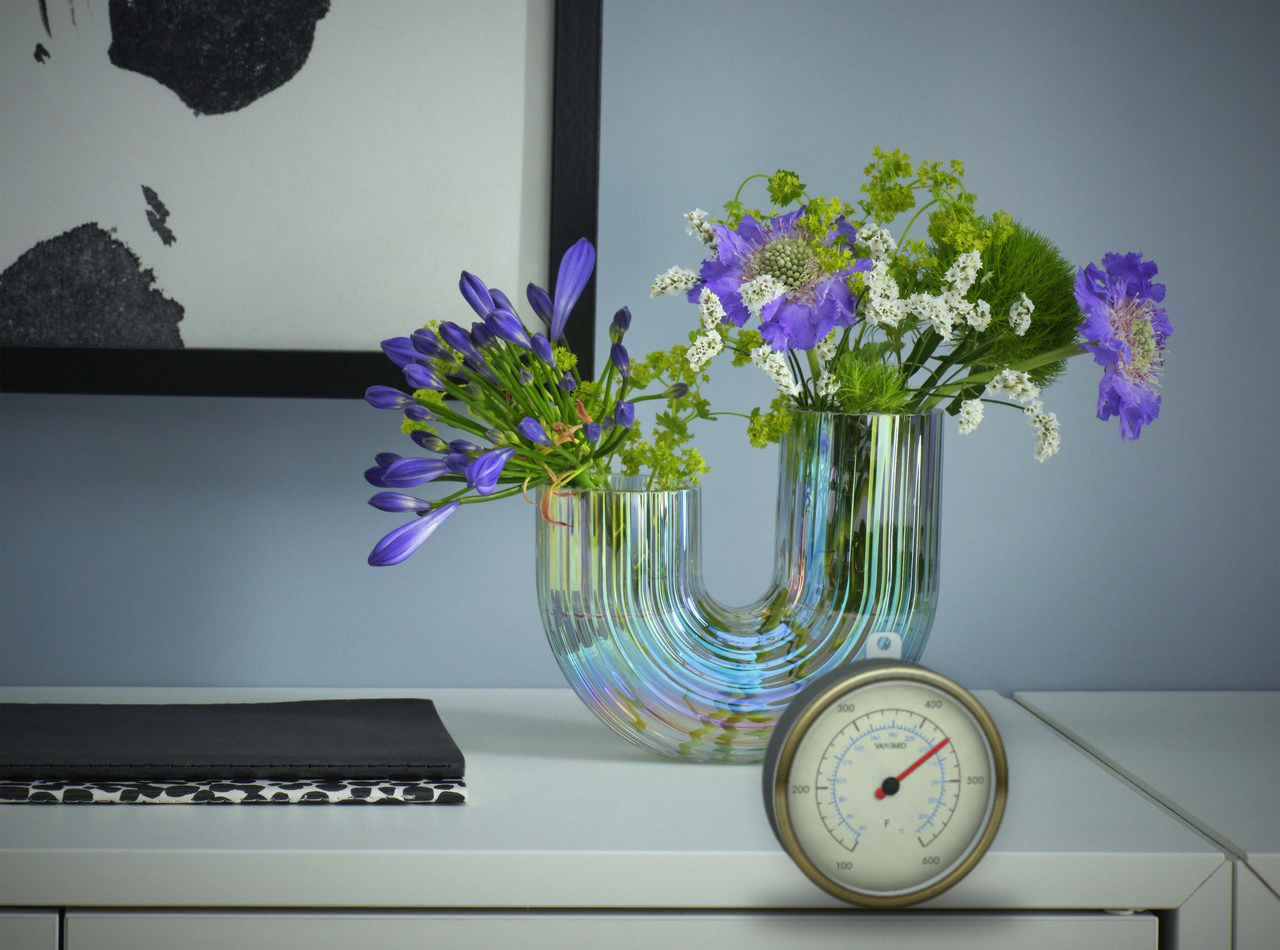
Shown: 440 °F
